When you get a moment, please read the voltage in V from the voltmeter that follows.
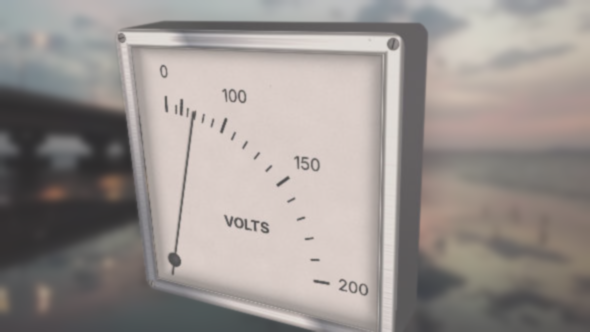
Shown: 70 V
